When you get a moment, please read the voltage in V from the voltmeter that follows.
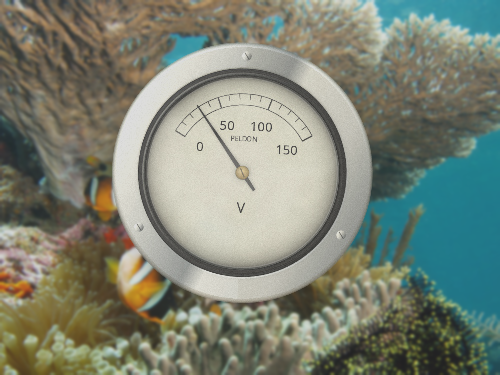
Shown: 30 V
